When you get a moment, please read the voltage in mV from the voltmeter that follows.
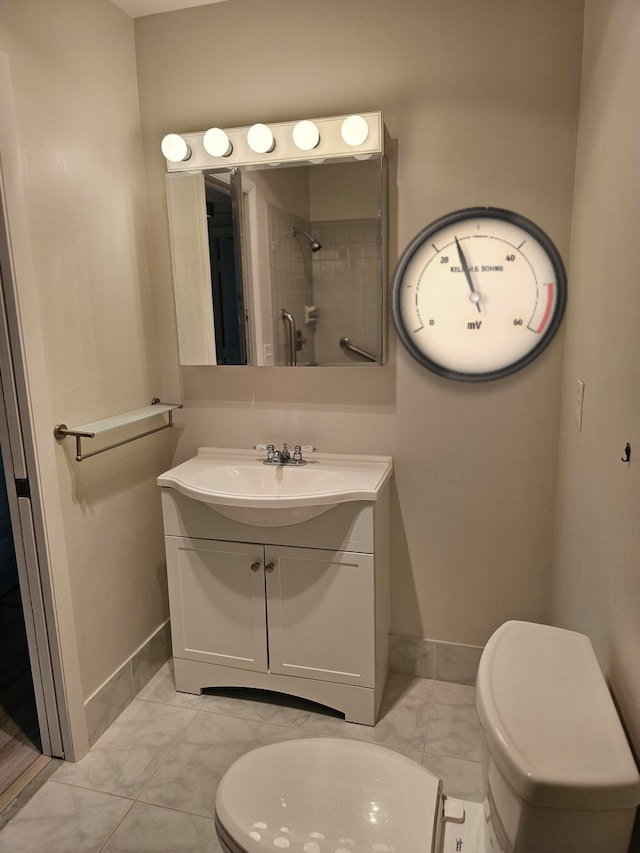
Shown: 25 mV
